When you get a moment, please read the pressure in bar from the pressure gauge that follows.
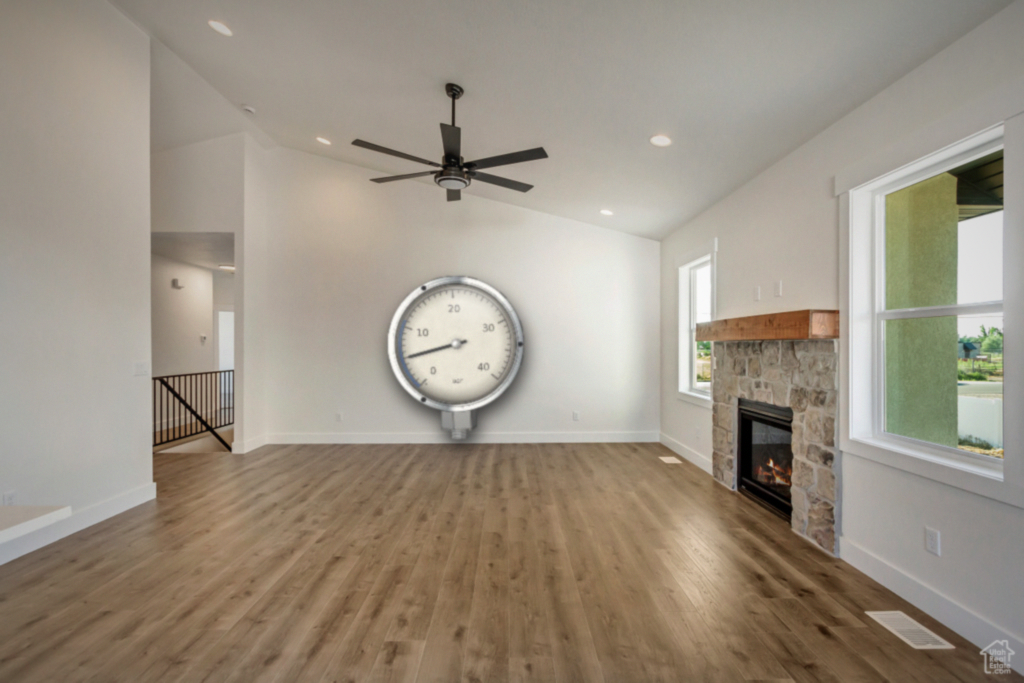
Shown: 5 bar
